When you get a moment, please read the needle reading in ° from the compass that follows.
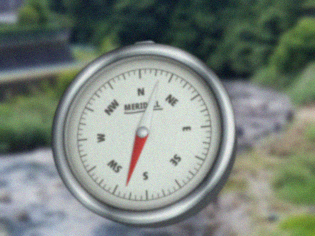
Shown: 200 °
